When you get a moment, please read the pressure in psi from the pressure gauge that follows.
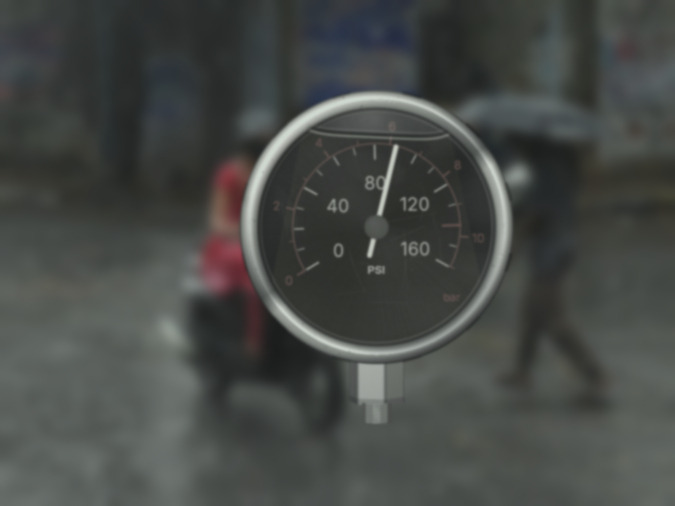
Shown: 90 psi
